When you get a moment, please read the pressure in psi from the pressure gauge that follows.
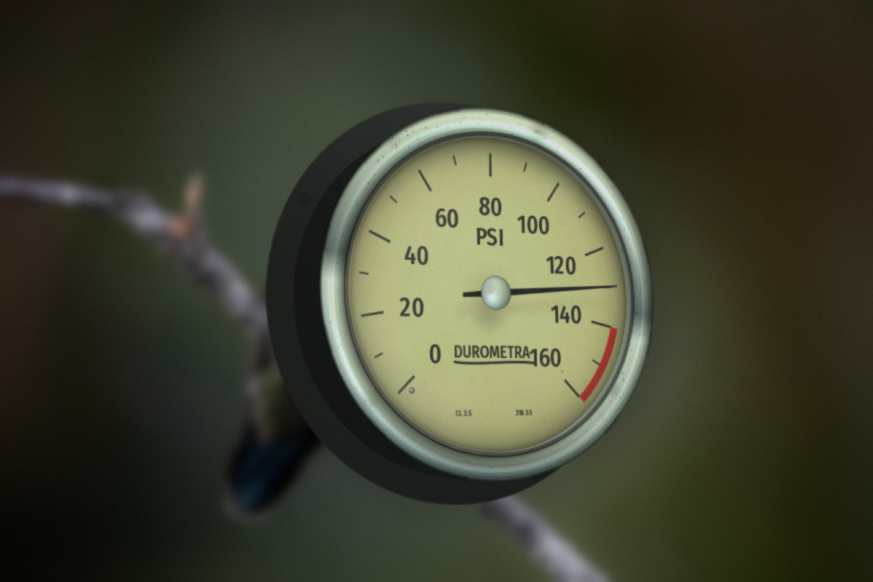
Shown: 130 psi
